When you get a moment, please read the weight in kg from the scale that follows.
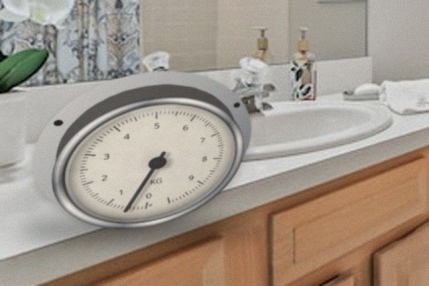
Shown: 0.5 kg
